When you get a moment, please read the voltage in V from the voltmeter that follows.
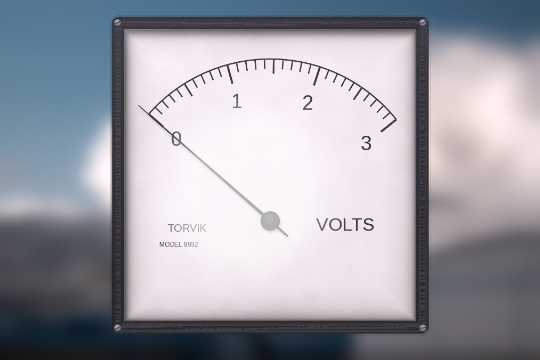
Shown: 0 V
